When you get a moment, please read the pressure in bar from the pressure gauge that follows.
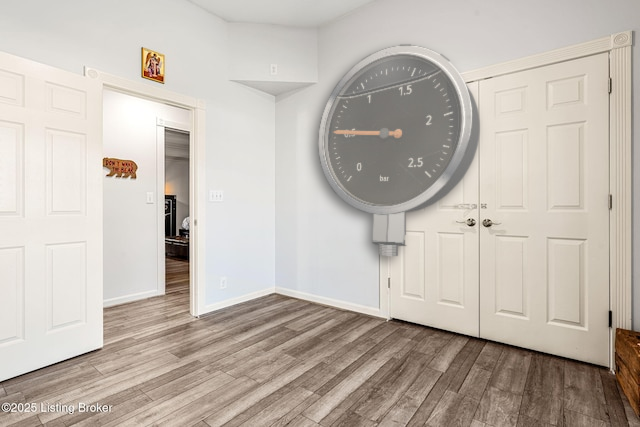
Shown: 0.5 bar
